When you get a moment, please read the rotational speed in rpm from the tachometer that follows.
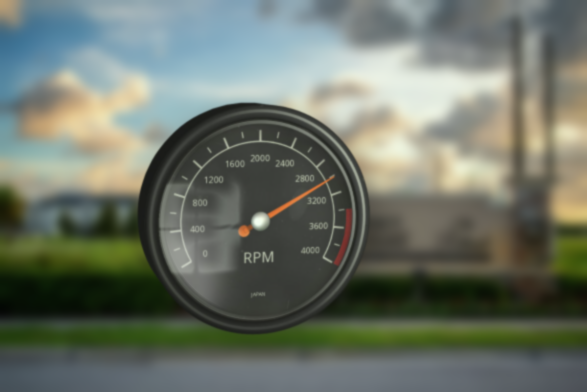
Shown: 3000 rpm
